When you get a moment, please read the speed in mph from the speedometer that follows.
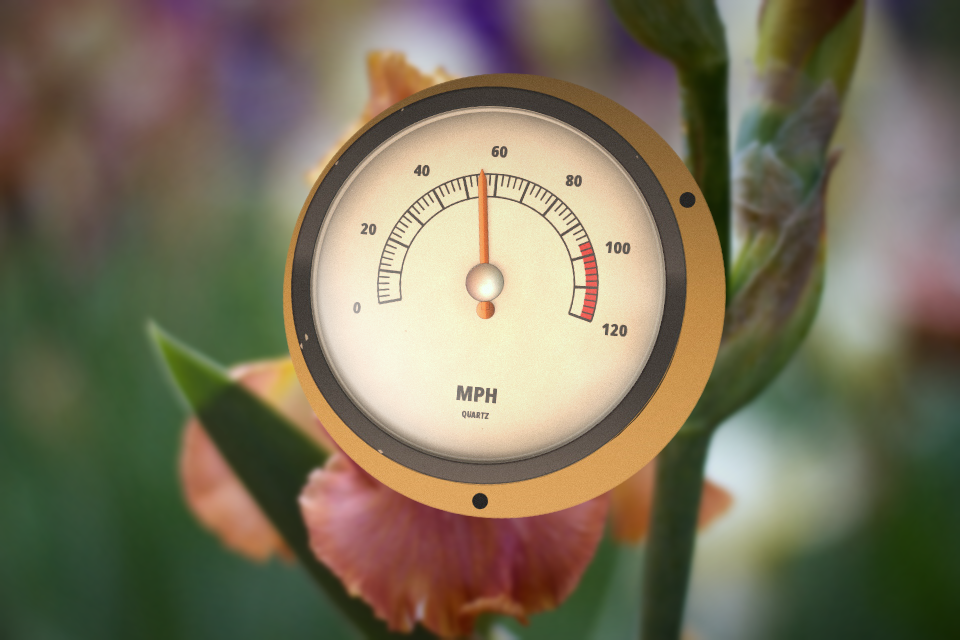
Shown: 56 mph
